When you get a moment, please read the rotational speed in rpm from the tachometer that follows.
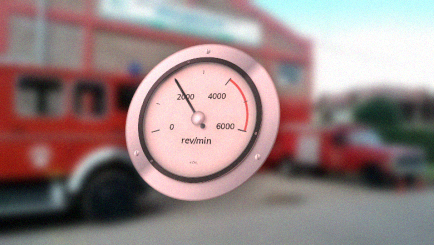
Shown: 2000 rpm
